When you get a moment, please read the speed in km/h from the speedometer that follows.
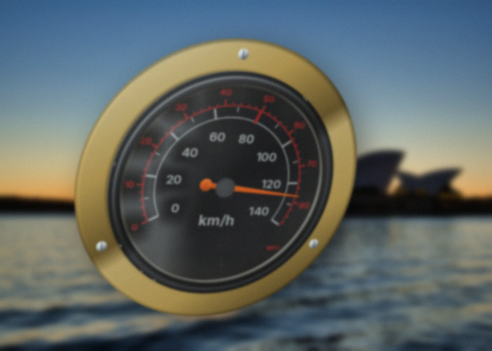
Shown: 125 km/h
